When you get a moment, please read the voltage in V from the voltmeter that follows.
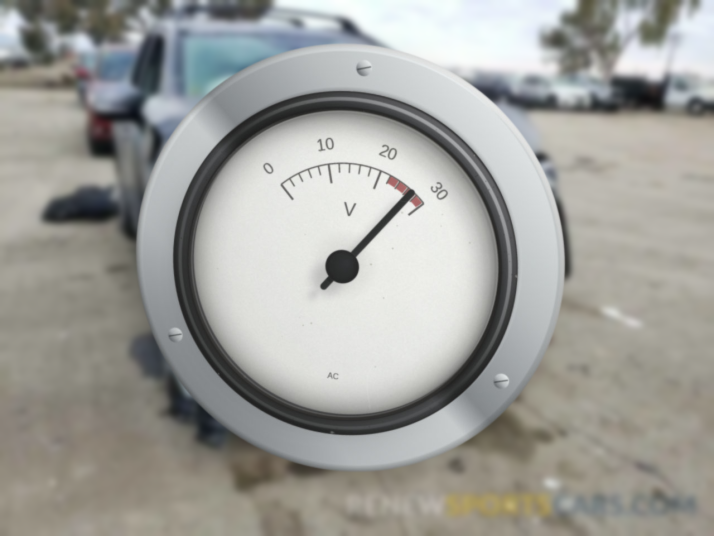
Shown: 27 V
